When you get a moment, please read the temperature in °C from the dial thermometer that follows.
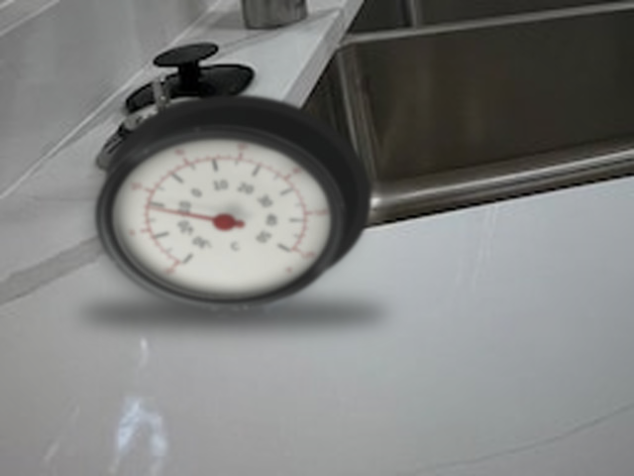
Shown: -10 °C
